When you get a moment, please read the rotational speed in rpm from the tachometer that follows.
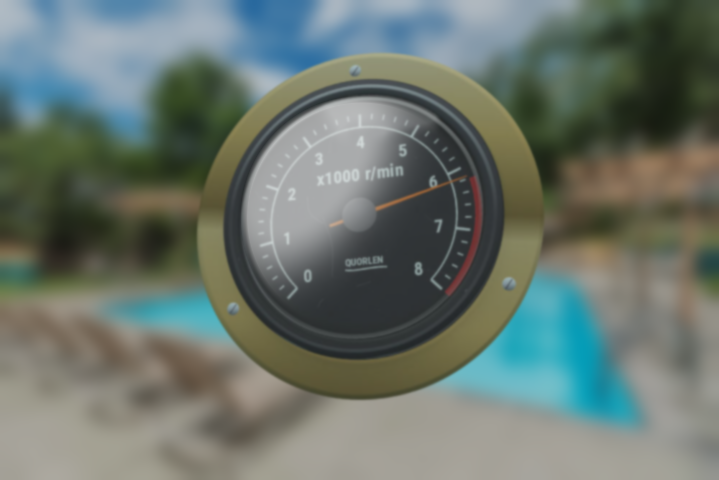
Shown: 6200 rpm
